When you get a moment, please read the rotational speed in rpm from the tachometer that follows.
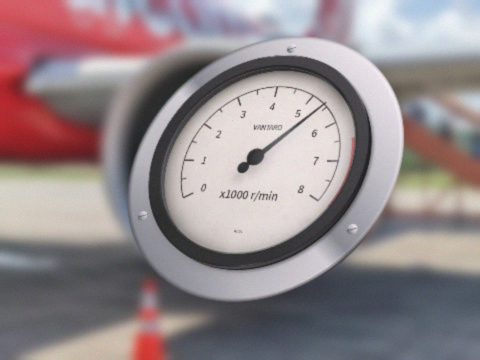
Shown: 5500 rpm
